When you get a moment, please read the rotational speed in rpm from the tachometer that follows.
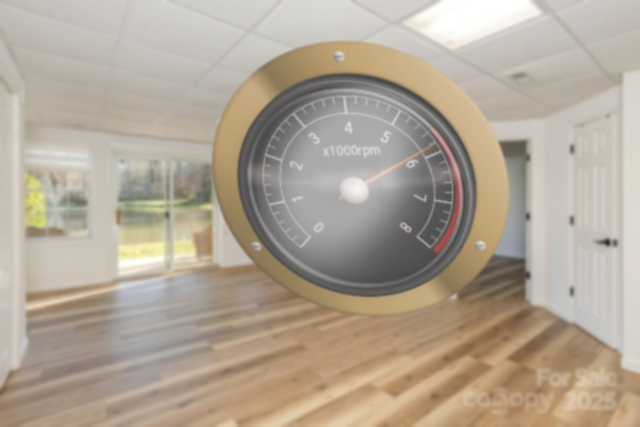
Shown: 5800 rpm
